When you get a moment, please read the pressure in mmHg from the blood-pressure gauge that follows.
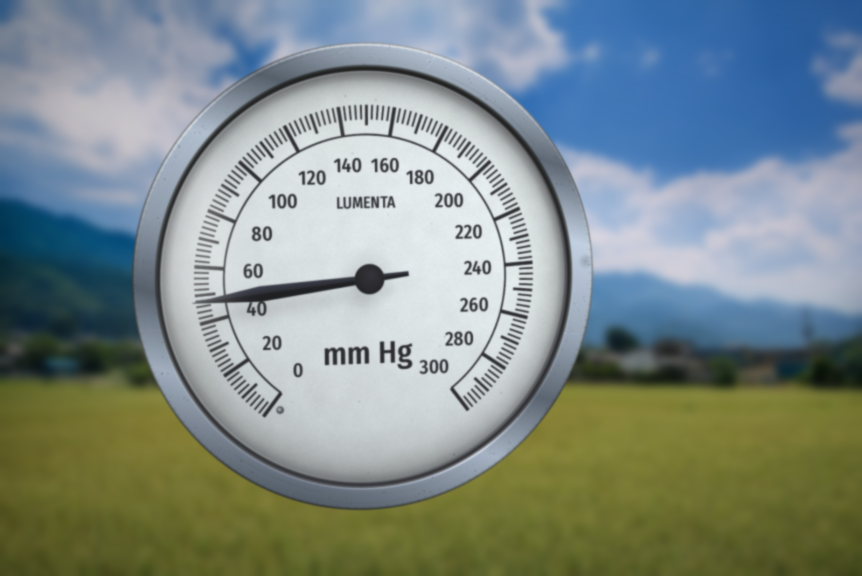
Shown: 48 mmHg
